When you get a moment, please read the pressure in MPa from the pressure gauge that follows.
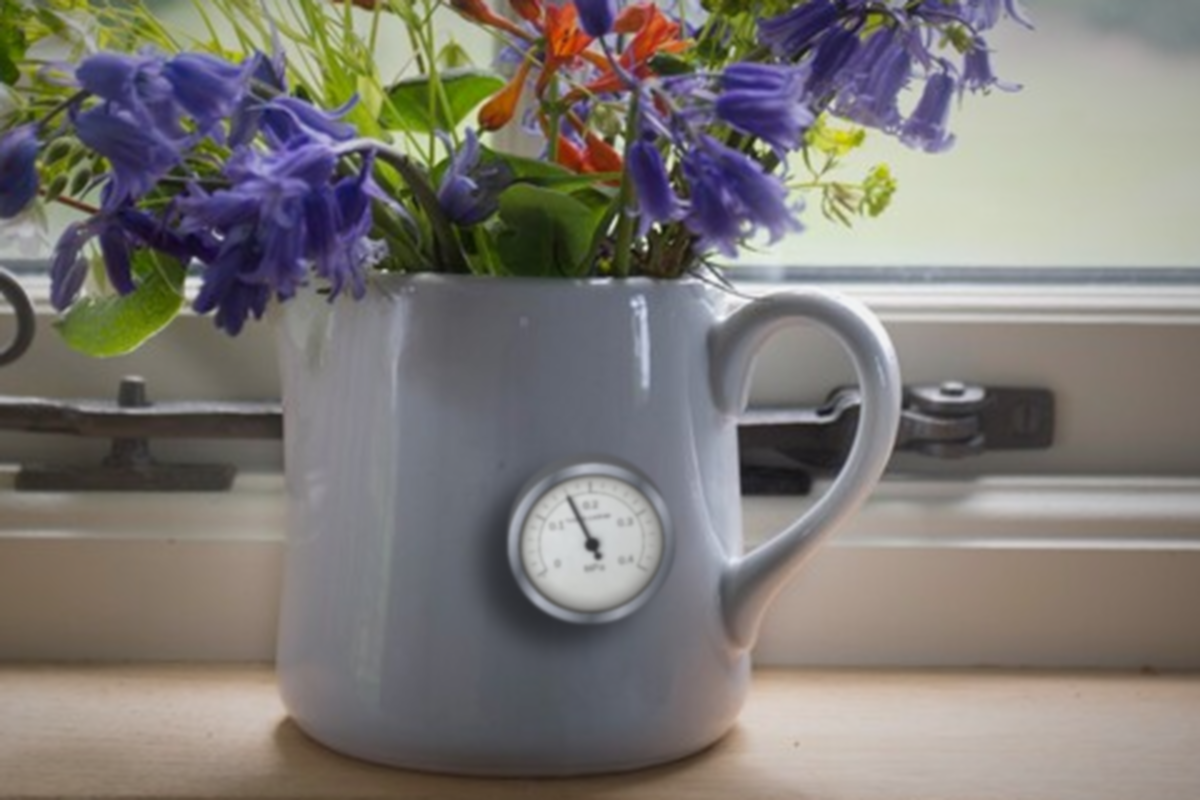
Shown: 0.16 MPa
